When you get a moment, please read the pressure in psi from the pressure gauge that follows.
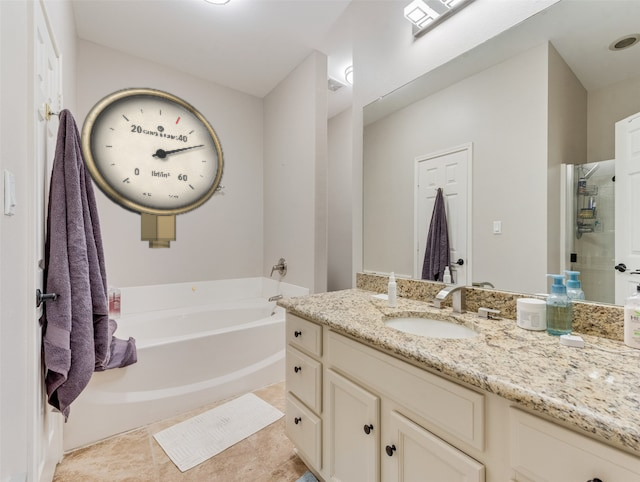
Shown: 45 psi
